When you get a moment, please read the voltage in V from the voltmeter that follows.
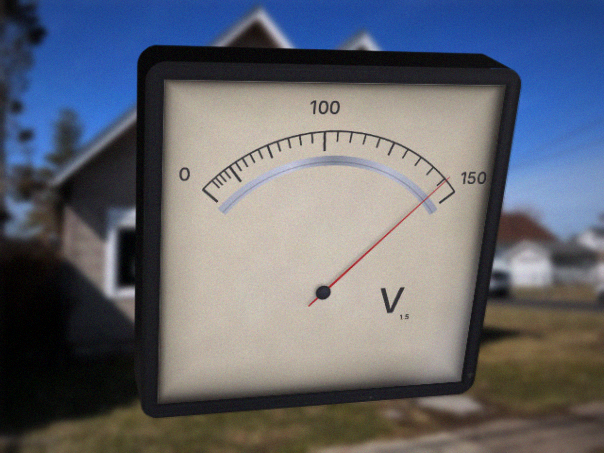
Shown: 145 V
